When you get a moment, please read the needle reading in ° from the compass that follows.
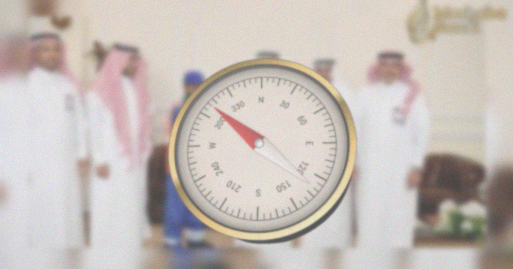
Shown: 310 °
